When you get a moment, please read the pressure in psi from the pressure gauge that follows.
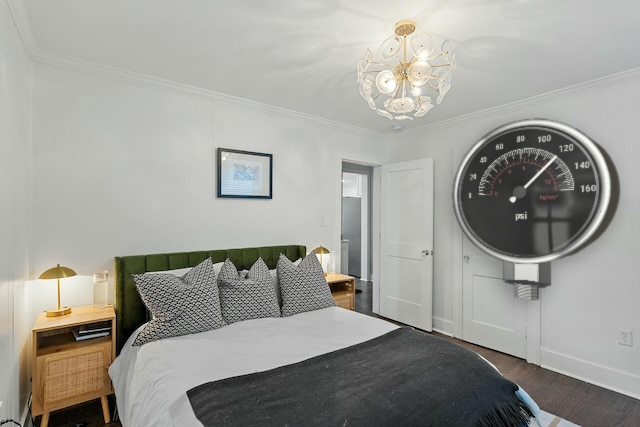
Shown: 120 psi
